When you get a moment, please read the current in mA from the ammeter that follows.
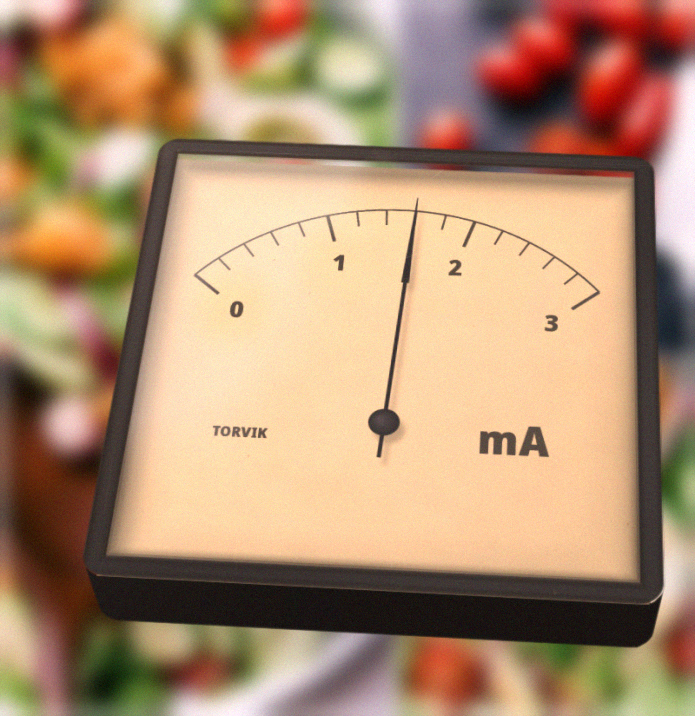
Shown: 1.6 mA
